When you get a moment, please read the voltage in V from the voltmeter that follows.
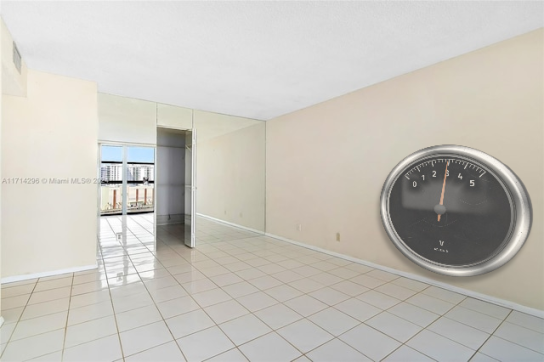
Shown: 3 V
